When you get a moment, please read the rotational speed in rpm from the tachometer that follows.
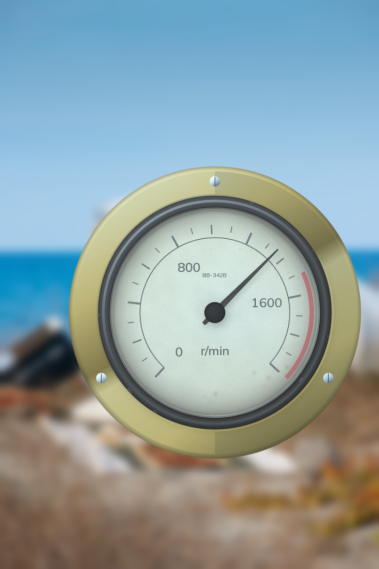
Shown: 1350 rpm
